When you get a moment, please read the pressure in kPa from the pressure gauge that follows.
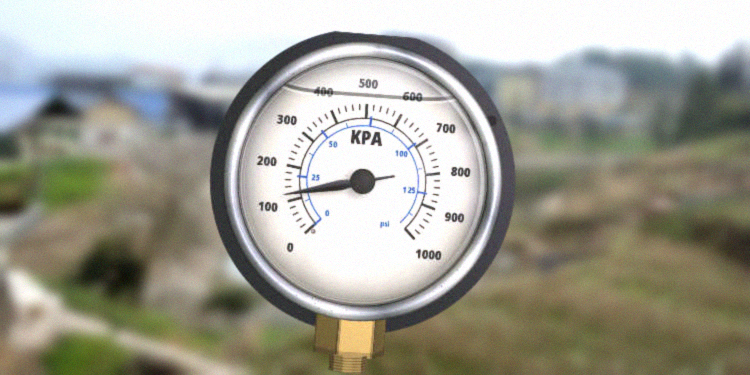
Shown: 120 kPa
